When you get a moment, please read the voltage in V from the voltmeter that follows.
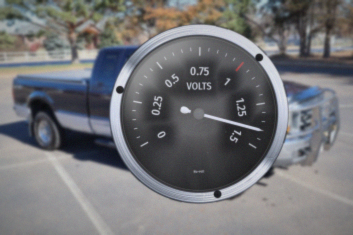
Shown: 1.4 V
